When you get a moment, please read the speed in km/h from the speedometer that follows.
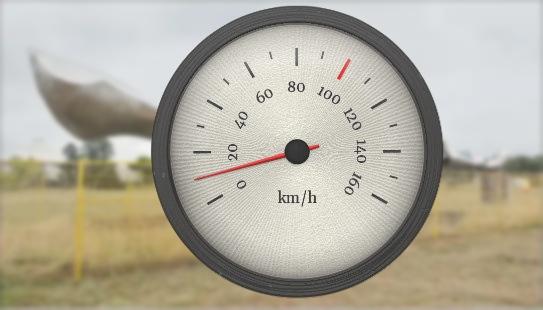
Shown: 10 km/h
